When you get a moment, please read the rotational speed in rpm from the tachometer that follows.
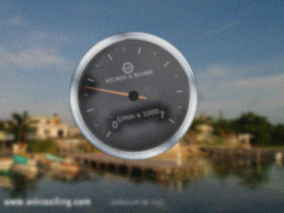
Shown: 1750 rpm
